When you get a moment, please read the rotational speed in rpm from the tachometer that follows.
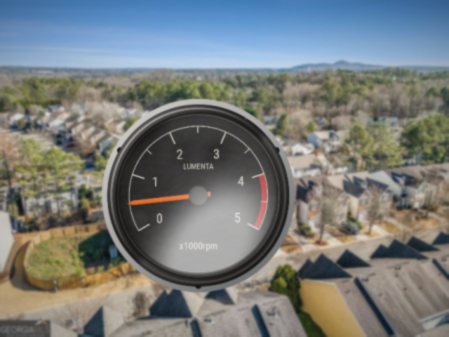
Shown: 500 rpm
